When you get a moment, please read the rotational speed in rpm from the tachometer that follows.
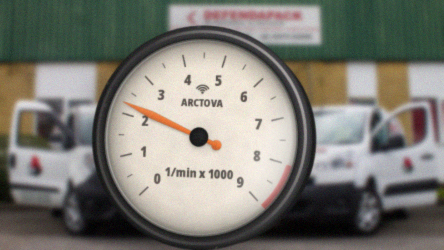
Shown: 2250 rpm
